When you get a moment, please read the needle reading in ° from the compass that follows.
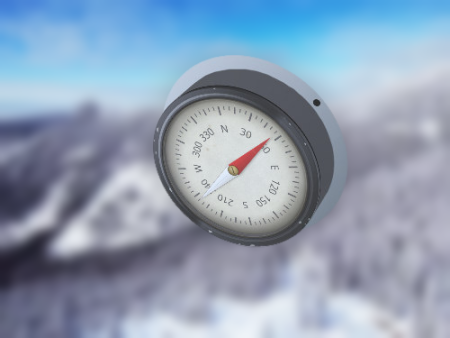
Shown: 55 °
